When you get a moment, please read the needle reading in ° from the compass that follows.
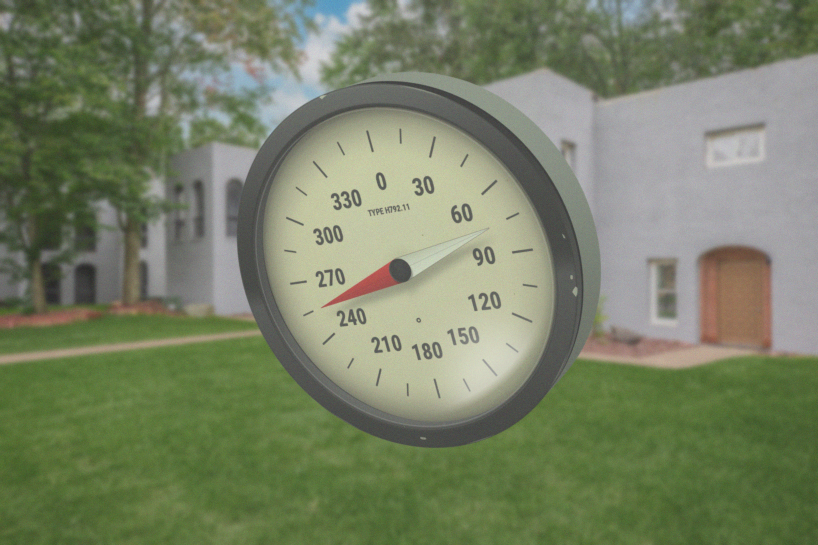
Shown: 255 °
